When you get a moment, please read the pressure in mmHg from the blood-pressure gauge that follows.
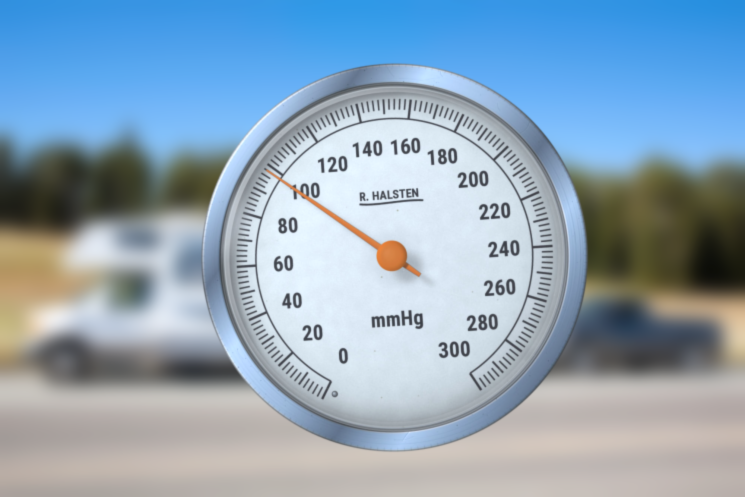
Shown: 98 mmHg
